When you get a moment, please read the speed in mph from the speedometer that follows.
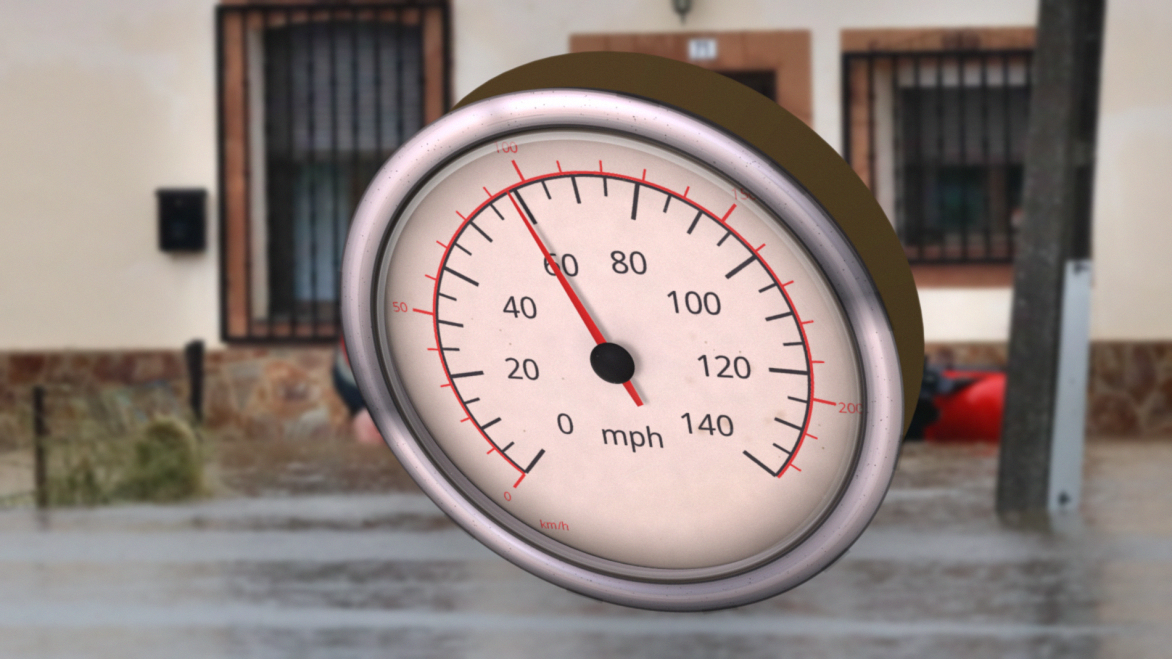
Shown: 60 mph
